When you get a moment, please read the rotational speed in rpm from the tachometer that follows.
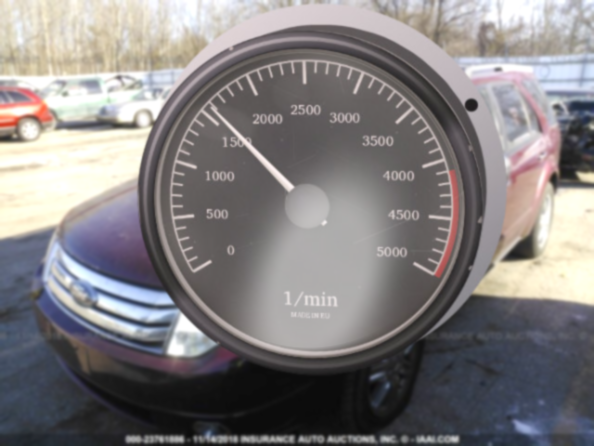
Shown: 1600 rpm
